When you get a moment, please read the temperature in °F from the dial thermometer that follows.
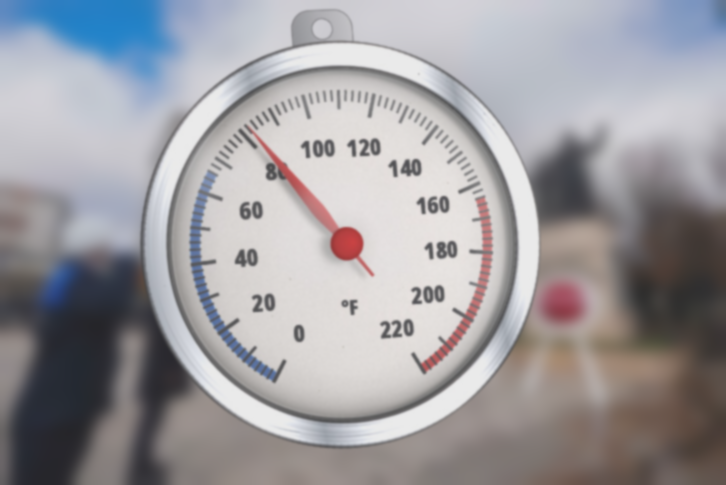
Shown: 82 °F
